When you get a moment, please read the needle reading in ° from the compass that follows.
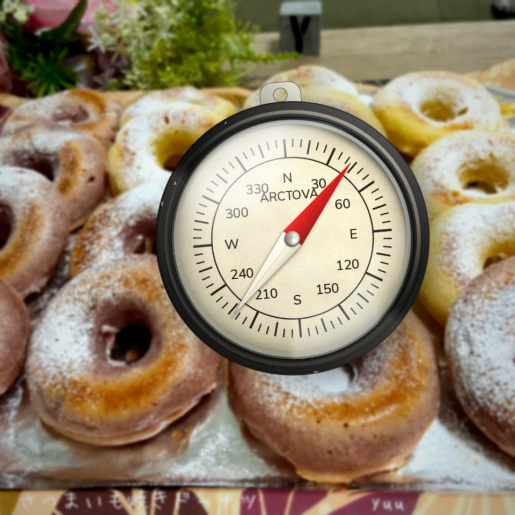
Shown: 42.5 °
